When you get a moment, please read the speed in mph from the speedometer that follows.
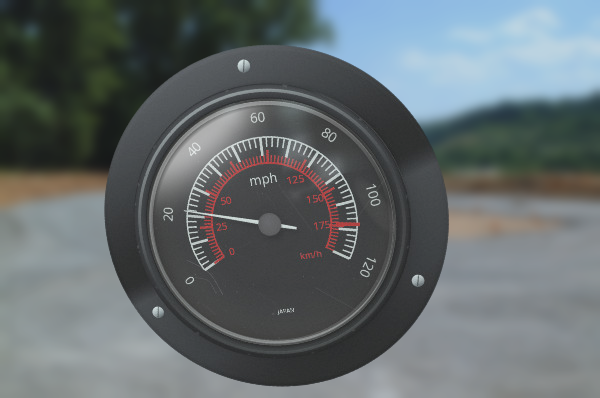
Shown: 22 mph
